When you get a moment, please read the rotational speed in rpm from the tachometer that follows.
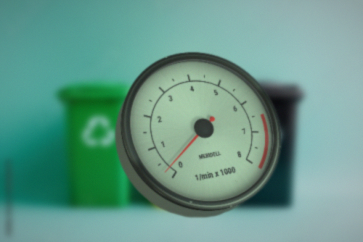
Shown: 250 rpm
